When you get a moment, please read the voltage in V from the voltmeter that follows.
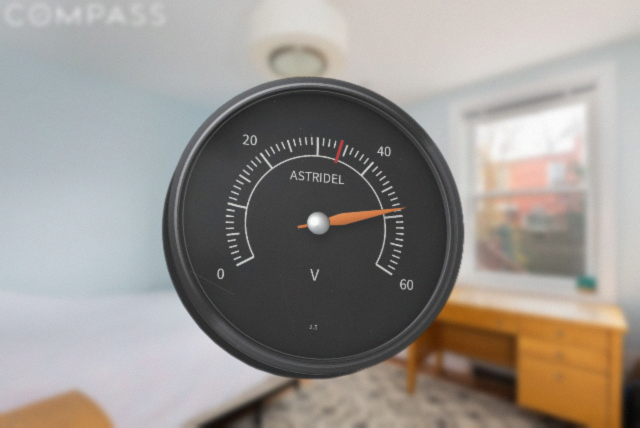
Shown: 49 V
